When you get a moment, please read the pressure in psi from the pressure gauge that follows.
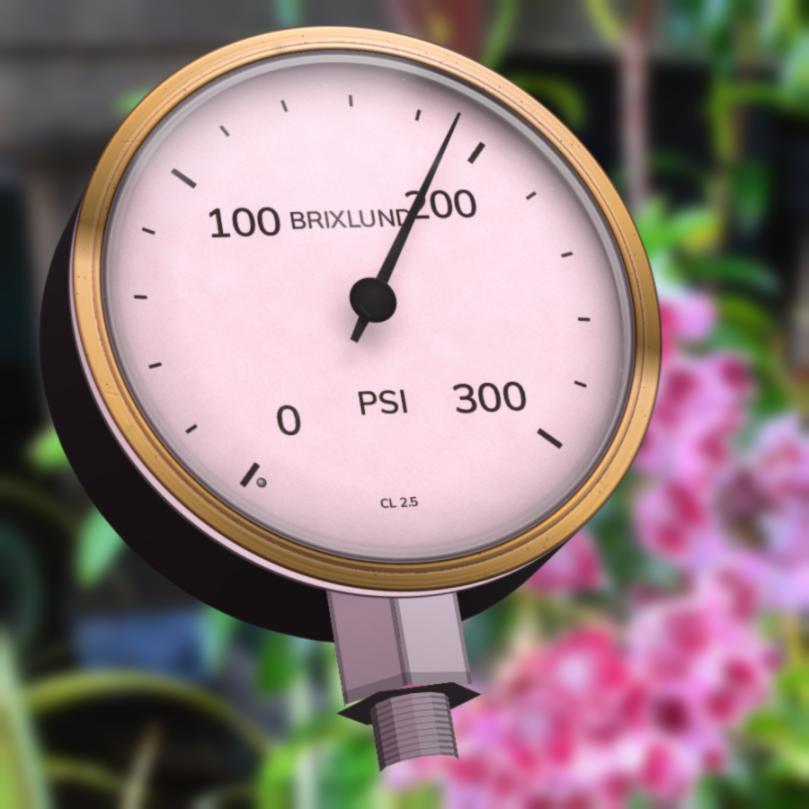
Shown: 190 psi
